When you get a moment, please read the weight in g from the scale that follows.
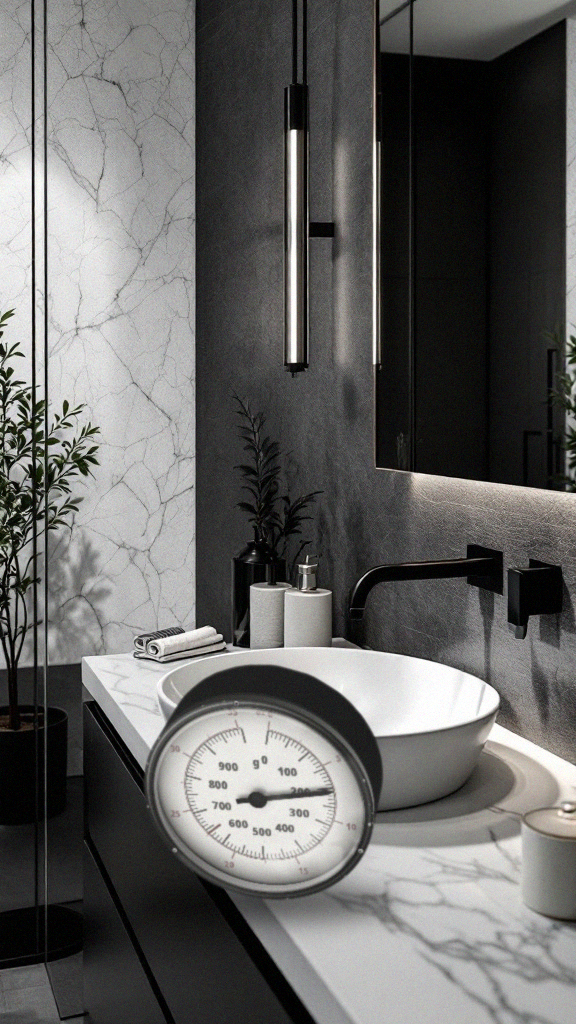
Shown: 200 g
